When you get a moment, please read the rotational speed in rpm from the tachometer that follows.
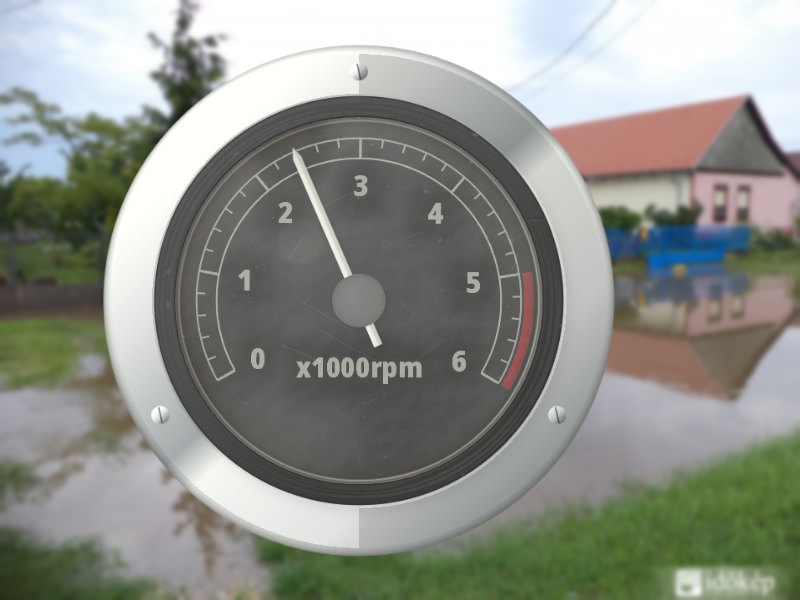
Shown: 2400 rpm
